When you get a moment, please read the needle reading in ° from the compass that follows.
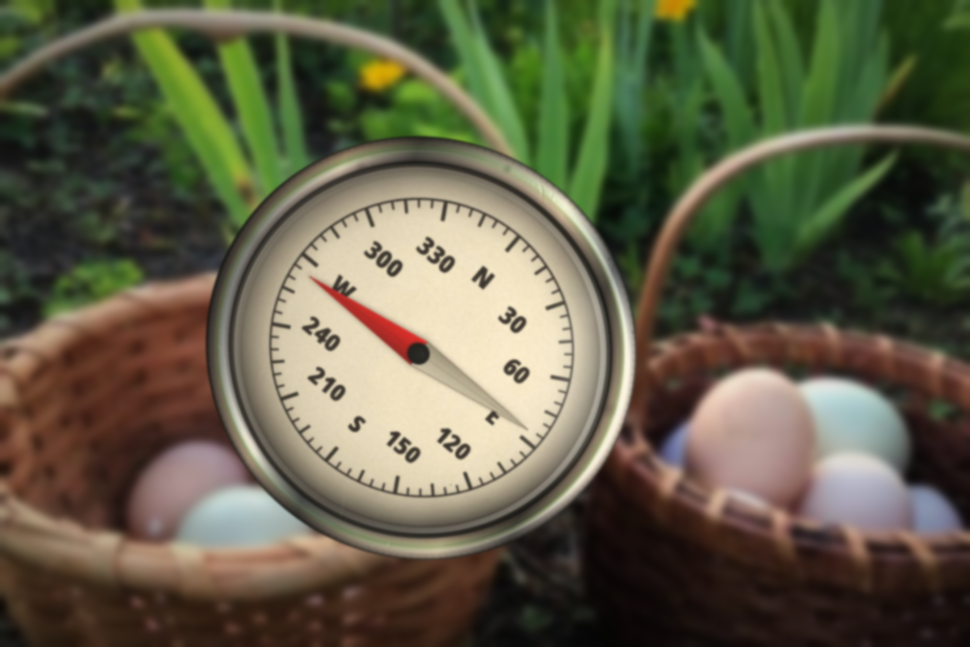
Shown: 265 °
